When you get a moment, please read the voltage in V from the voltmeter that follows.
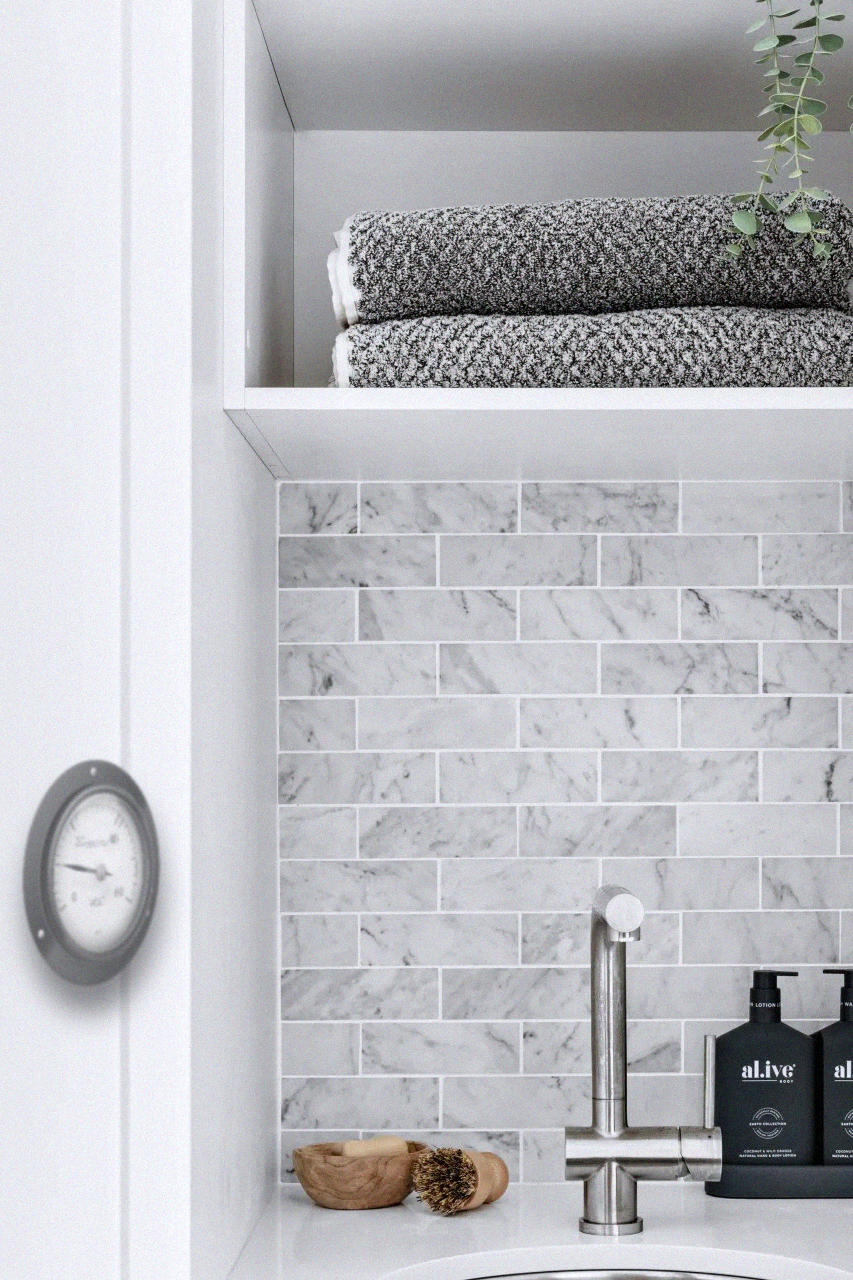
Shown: 10 V
